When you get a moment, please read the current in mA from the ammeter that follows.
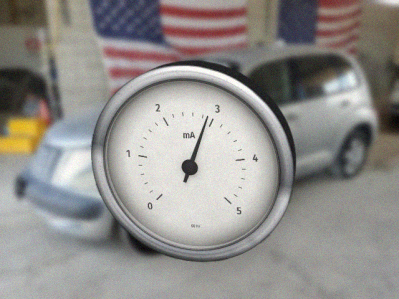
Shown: 2.9 mA
